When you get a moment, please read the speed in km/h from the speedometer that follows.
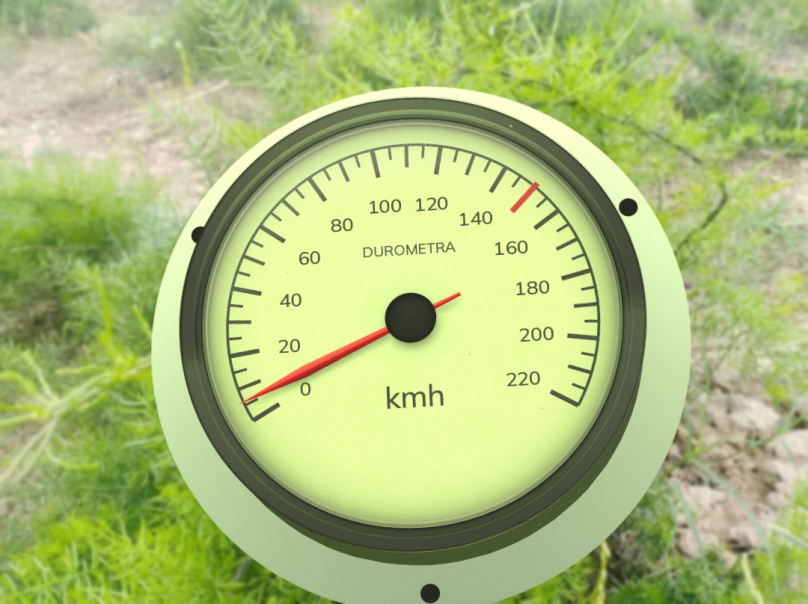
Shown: 5 km/h
